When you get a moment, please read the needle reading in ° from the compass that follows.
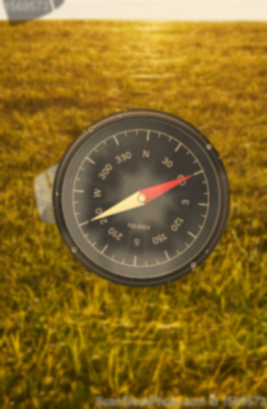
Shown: 60 °
